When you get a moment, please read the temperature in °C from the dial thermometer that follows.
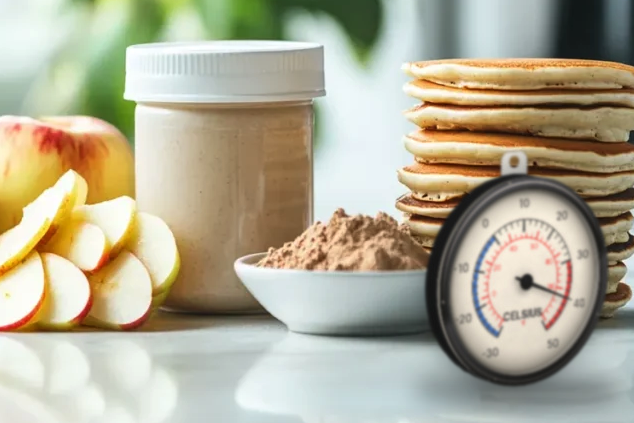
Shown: 40 °C
